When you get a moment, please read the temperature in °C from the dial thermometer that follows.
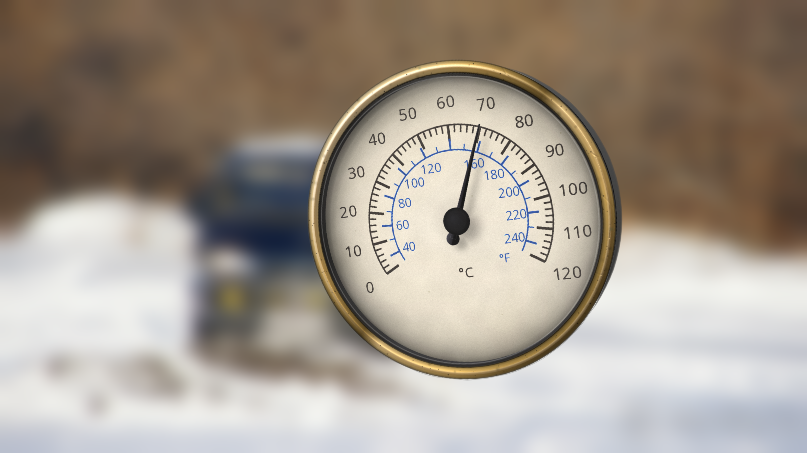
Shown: 70 °C
